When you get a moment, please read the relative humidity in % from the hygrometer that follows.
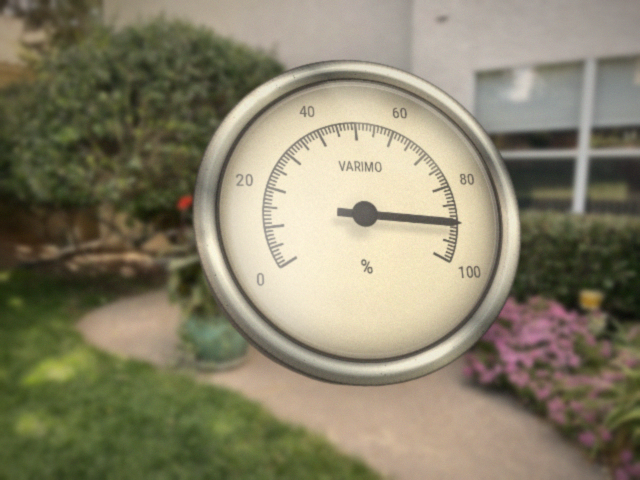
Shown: 90 %
